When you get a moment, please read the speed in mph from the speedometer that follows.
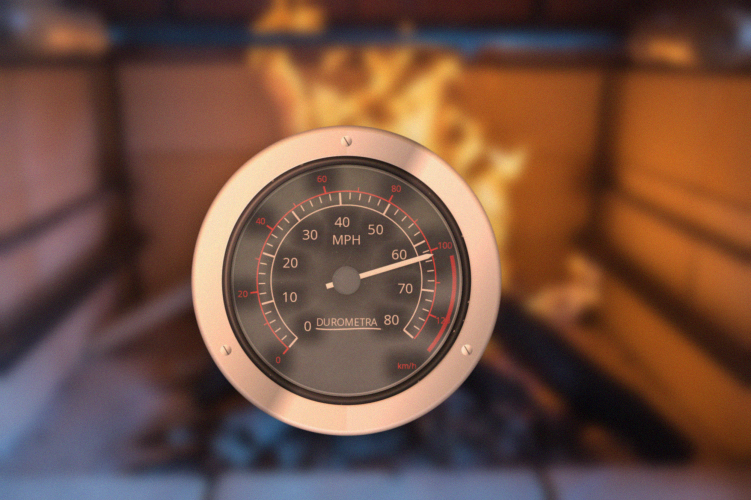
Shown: 63 mph
